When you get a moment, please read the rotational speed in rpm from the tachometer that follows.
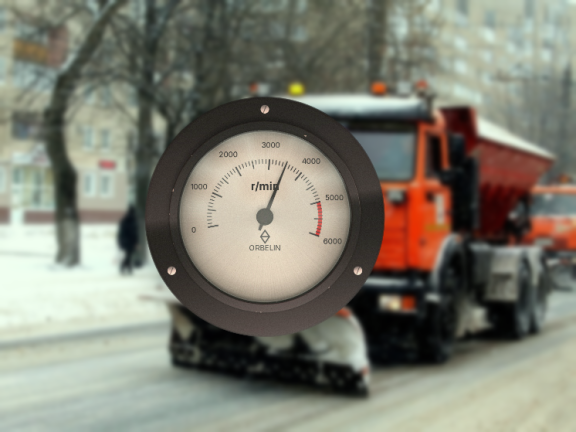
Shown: 3500 rpm
